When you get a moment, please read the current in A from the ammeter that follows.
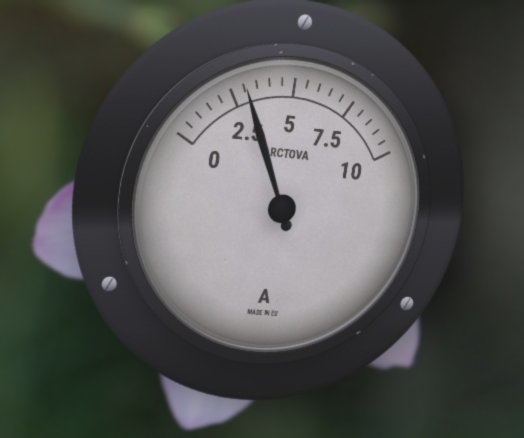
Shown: 3 A
